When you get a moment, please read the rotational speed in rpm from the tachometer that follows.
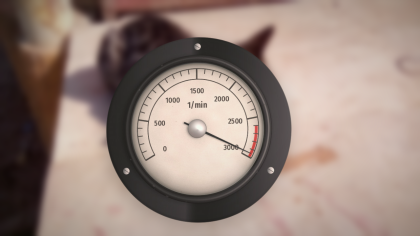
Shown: 2950 rpm
